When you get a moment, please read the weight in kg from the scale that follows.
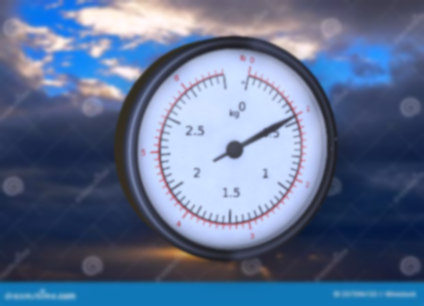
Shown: 0.45 kg
